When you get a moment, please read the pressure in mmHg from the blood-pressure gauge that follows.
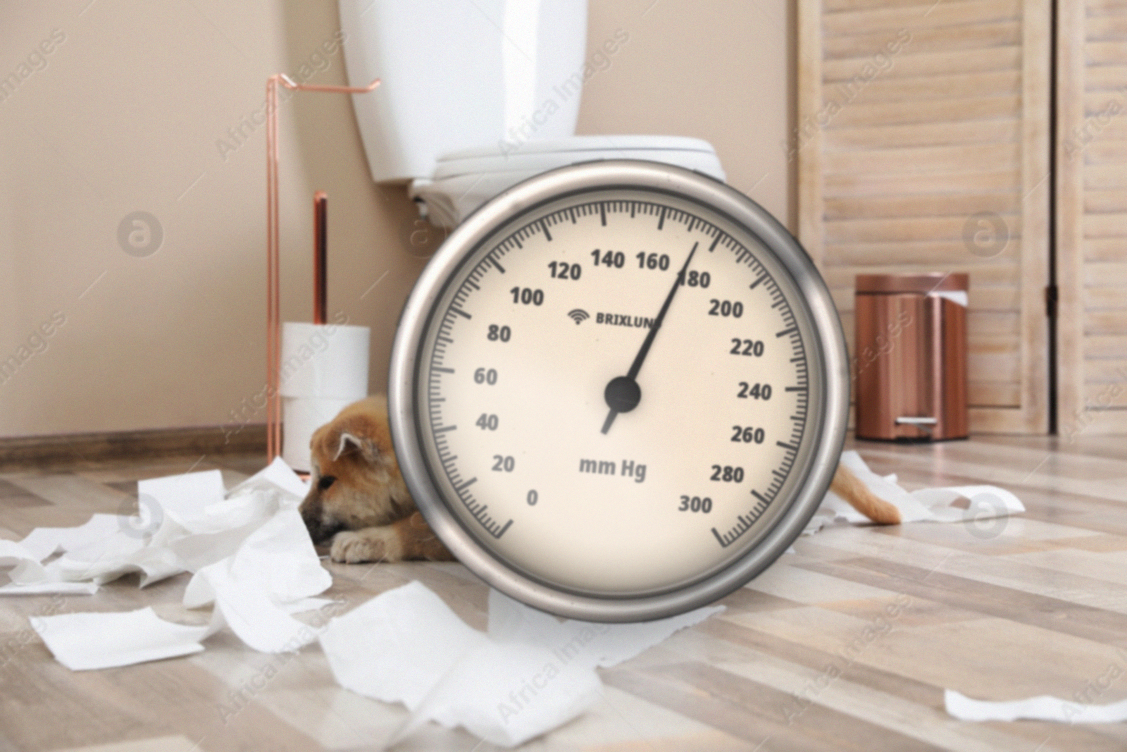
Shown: 174 mmHg
